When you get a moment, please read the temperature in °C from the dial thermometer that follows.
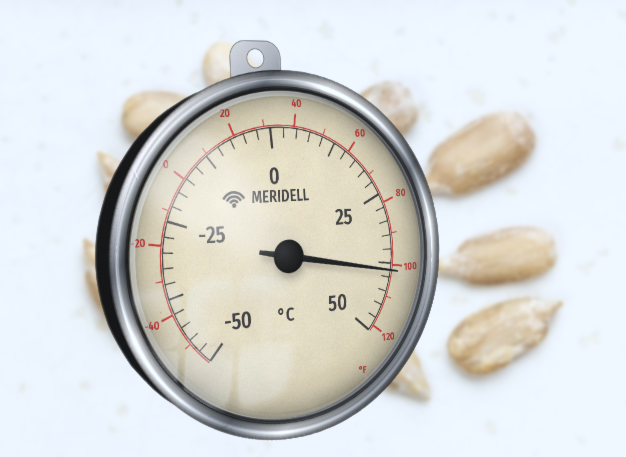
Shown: 38.75 °C
